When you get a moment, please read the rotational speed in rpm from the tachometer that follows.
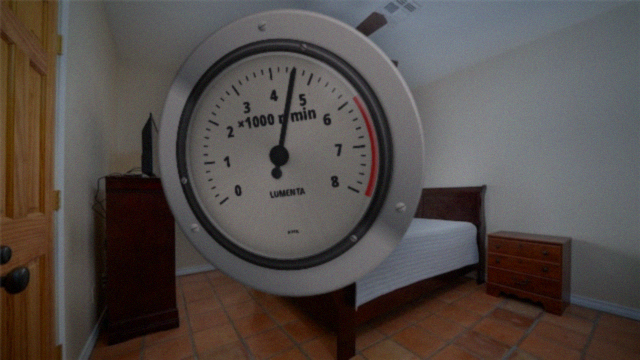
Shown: 4600 rpm
